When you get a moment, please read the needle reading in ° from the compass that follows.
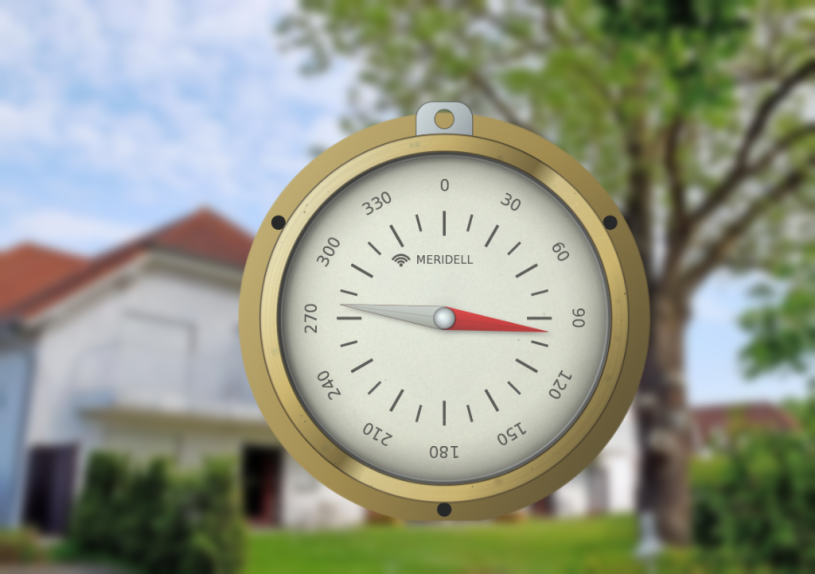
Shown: 97.5 °
